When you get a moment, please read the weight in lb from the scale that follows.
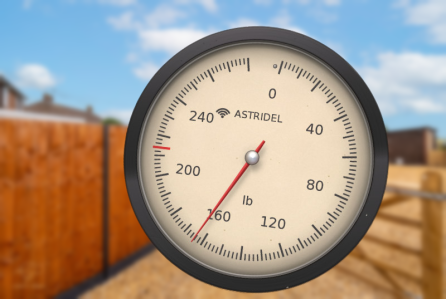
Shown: 164 lb
